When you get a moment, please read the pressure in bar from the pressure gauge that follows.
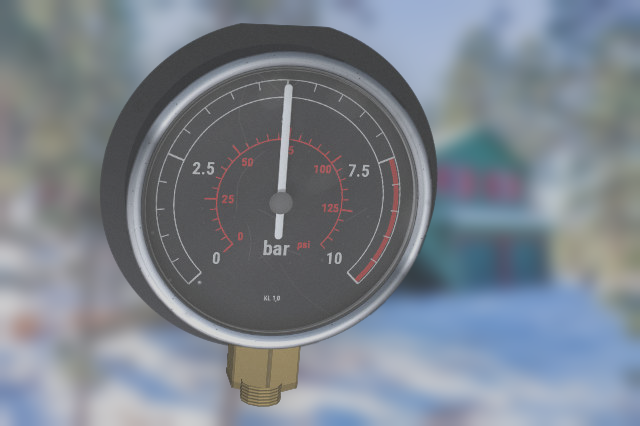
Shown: 5 bar
